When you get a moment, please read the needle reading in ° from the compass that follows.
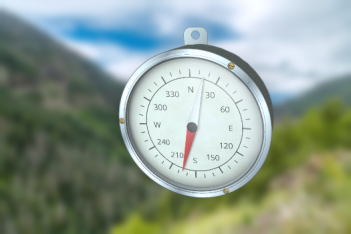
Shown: 195 °
